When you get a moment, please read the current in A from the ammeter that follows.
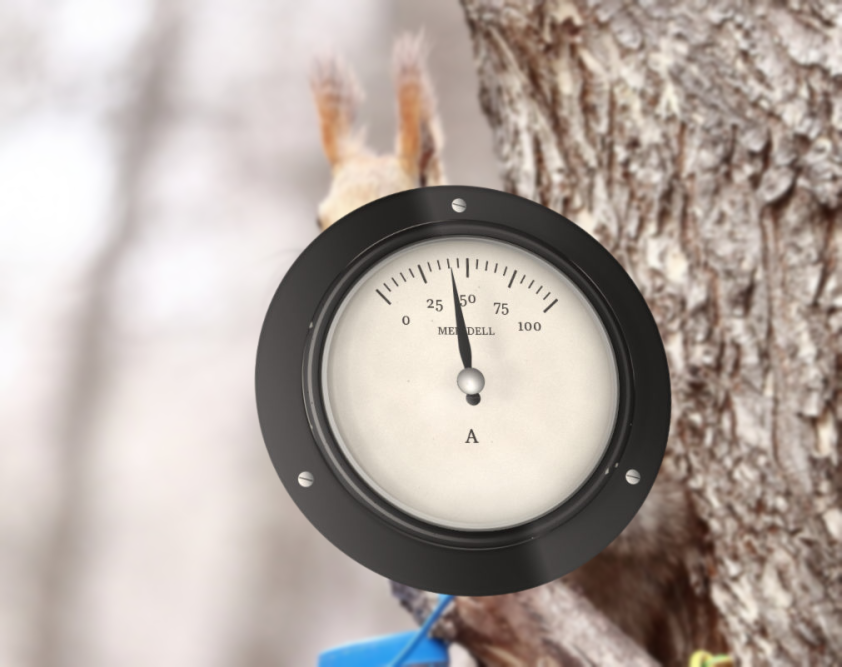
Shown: 40 A
